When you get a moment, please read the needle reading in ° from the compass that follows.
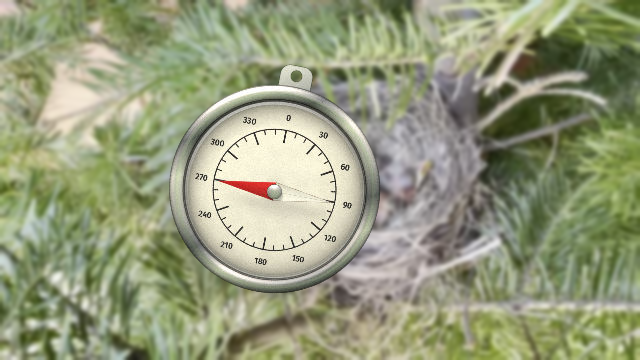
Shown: 270 °
